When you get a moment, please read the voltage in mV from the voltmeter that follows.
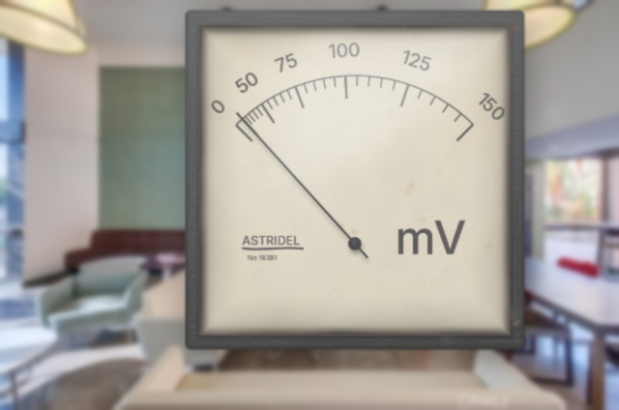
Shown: 25 mV
